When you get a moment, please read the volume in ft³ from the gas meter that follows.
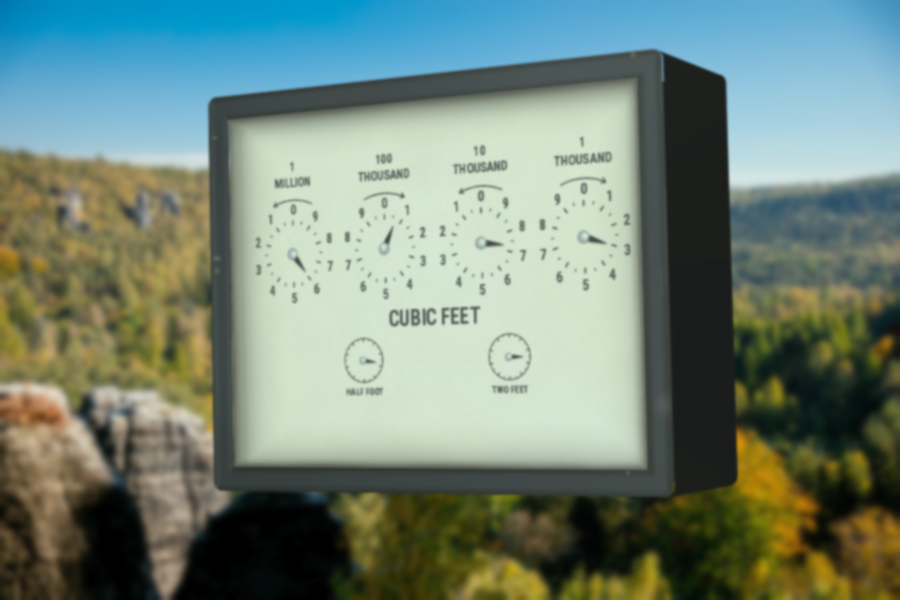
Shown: 607300 ft³
